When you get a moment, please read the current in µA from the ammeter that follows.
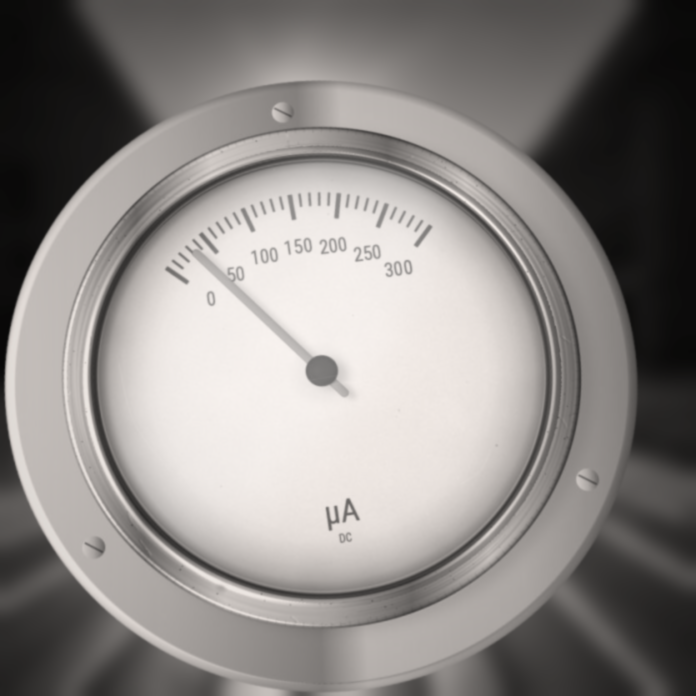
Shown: 30 µA
